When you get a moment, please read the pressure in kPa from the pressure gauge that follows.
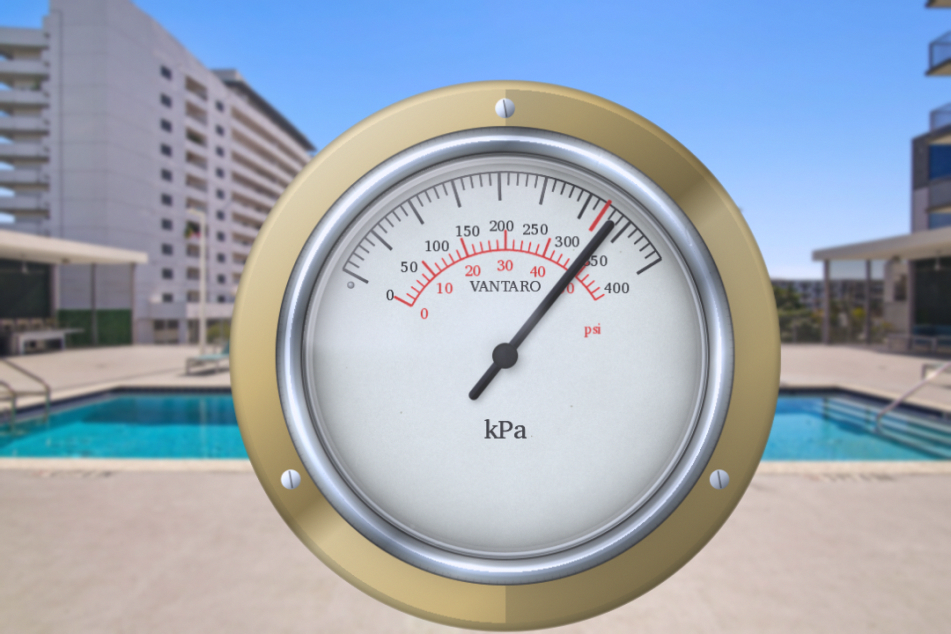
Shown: 335 kPa
